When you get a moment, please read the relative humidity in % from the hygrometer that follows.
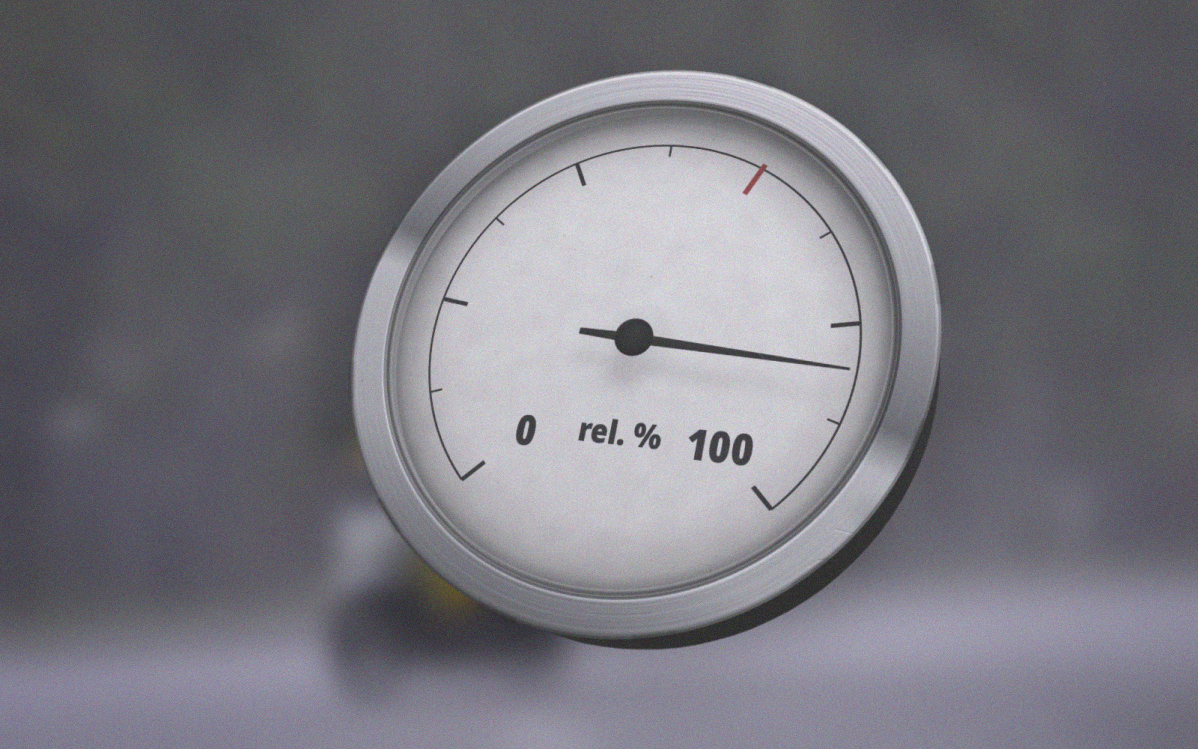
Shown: 85 %
